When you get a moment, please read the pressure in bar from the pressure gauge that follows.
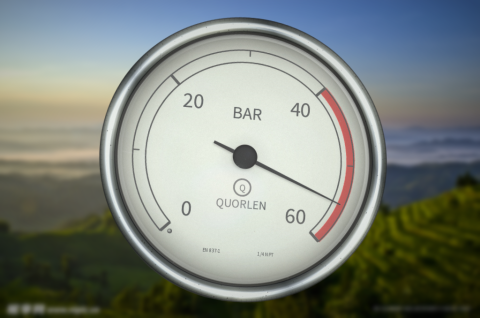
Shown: 55 bar
